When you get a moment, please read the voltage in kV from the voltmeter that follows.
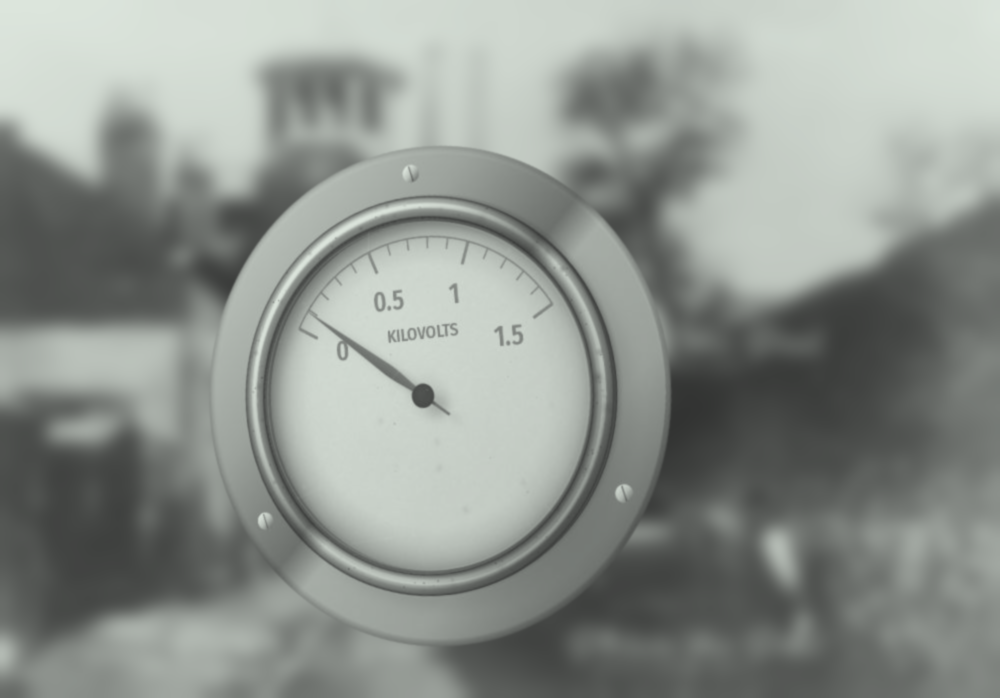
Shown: 0.1 kV
